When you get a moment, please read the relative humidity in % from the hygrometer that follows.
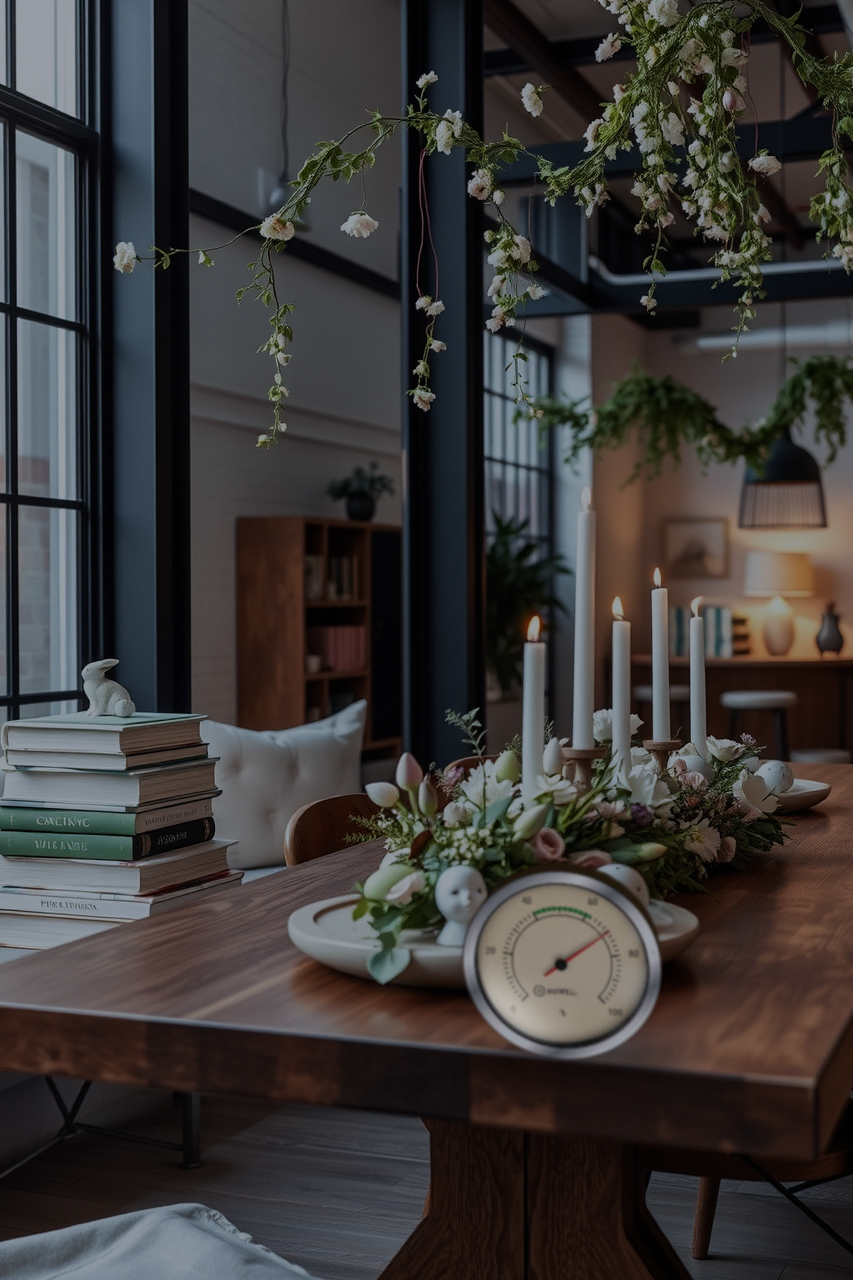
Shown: 70 %
